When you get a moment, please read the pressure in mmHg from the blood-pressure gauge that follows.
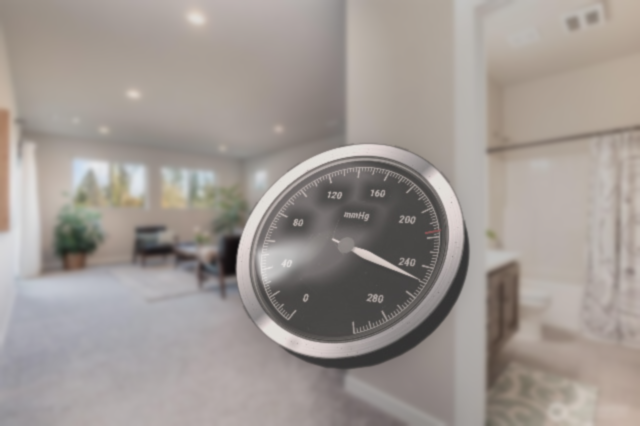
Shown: 250 mmHg
